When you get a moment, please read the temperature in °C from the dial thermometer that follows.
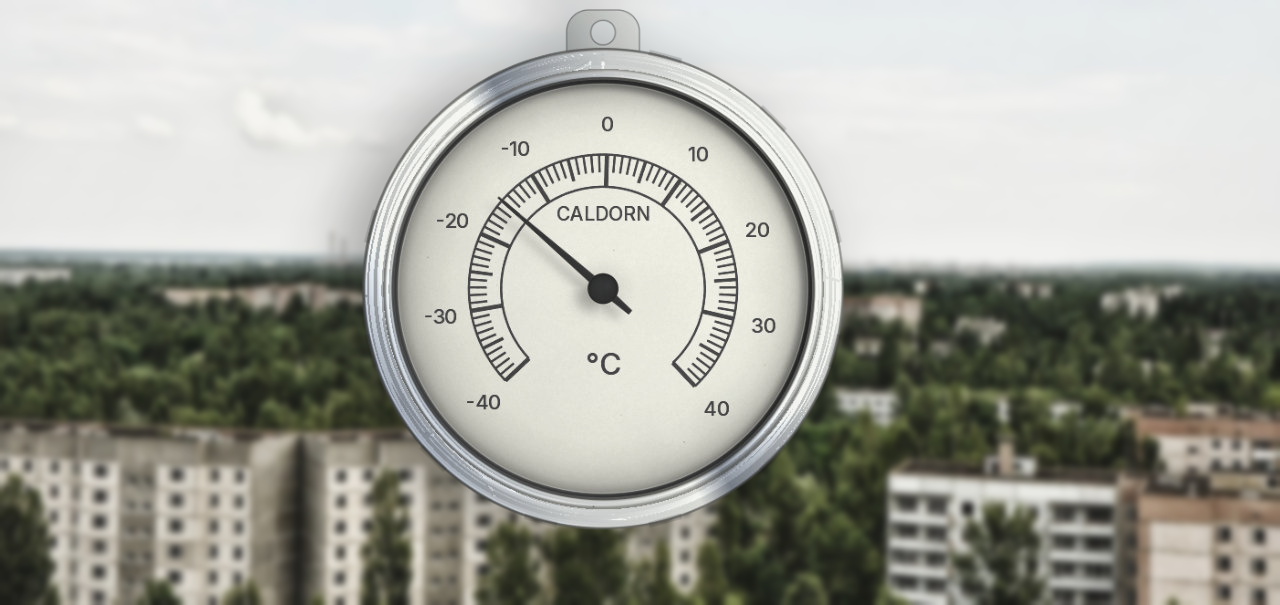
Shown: -15 °C
